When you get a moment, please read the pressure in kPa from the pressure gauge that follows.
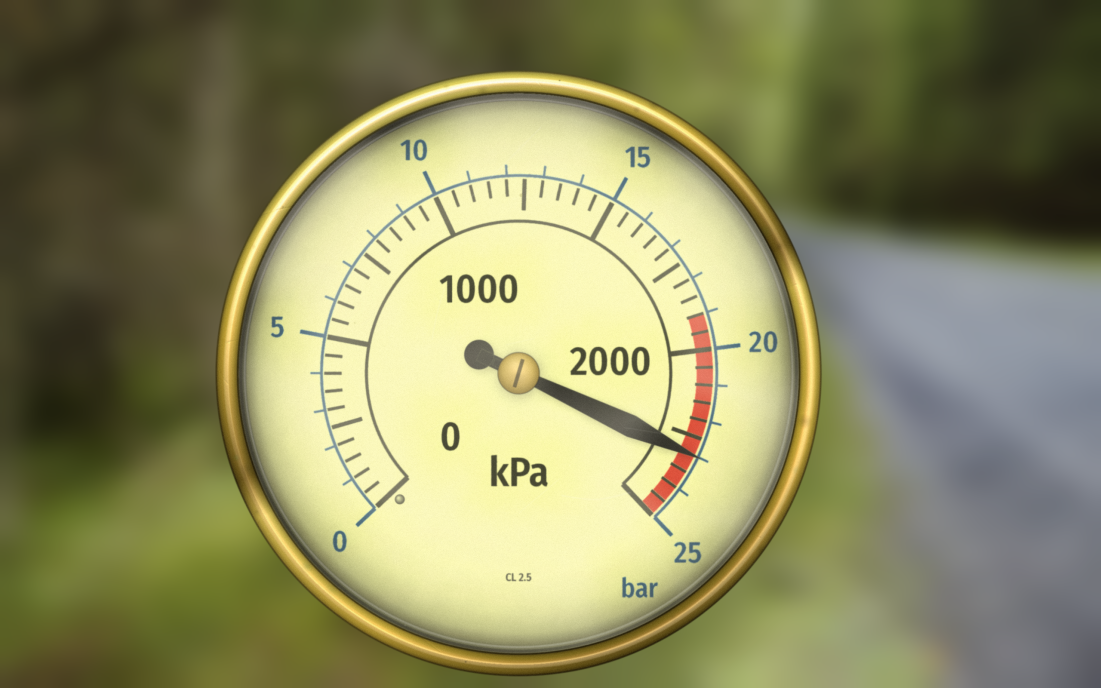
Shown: 2300 kPa
